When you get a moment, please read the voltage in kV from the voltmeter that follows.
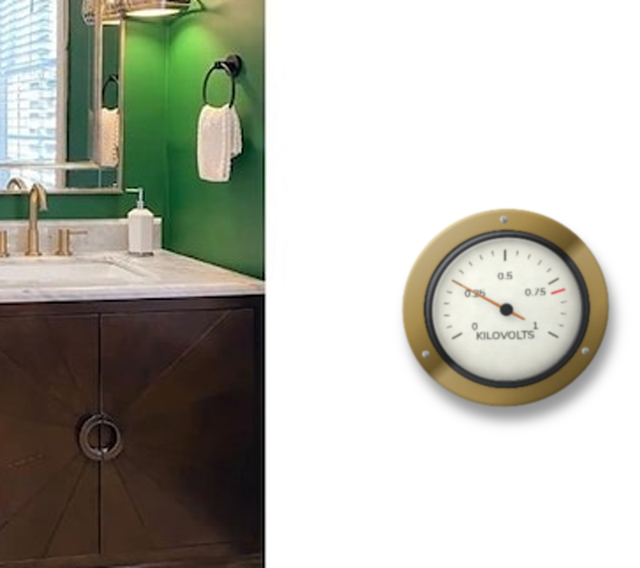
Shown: 0.25 kV
